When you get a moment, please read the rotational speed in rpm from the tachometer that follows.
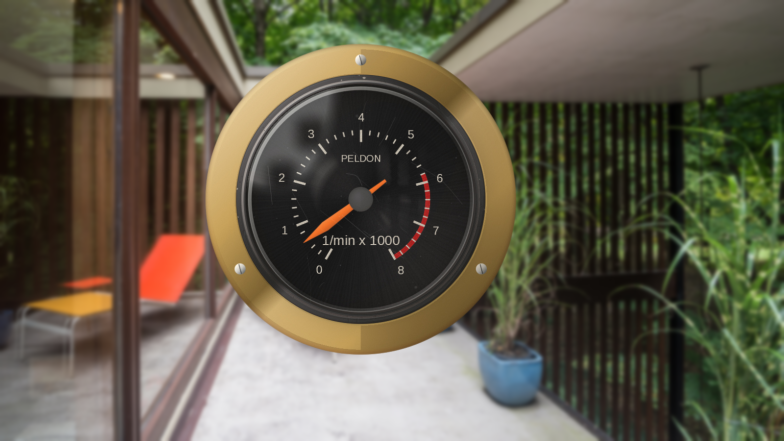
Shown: 600 rpm
